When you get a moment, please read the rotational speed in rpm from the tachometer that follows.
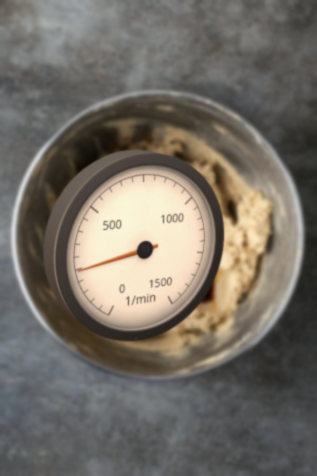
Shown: 250 rpm
